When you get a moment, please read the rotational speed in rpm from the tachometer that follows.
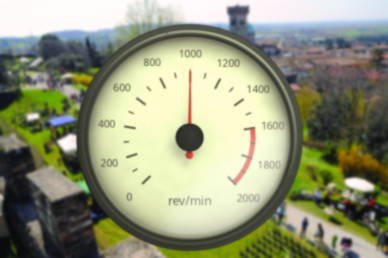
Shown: 1000 rpm
